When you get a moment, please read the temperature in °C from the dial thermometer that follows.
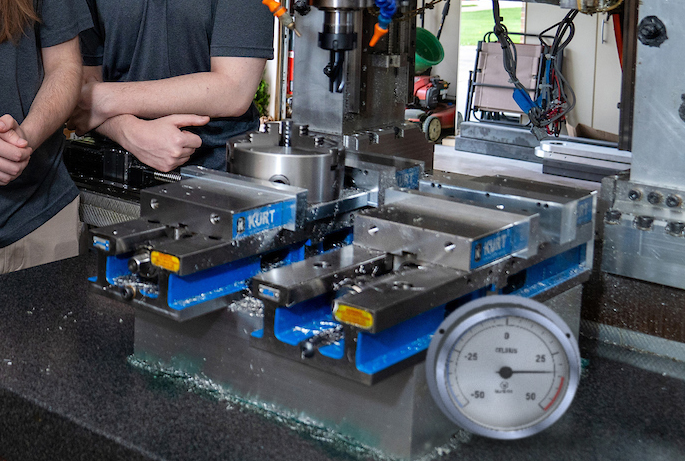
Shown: 32.5 °C
